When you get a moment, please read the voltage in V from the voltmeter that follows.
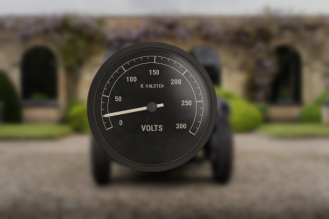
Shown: 20 V
